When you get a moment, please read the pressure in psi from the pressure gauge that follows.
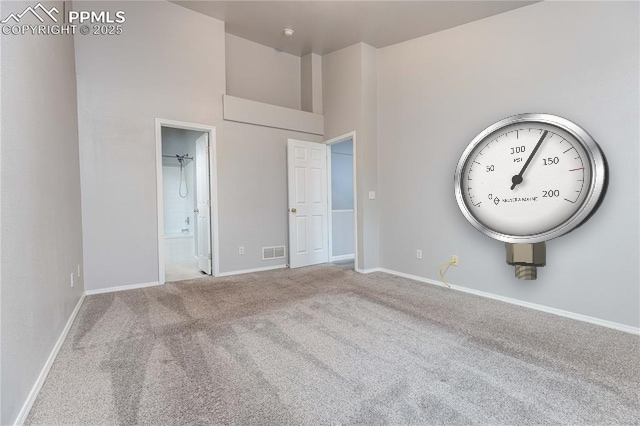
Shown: 125 psi
